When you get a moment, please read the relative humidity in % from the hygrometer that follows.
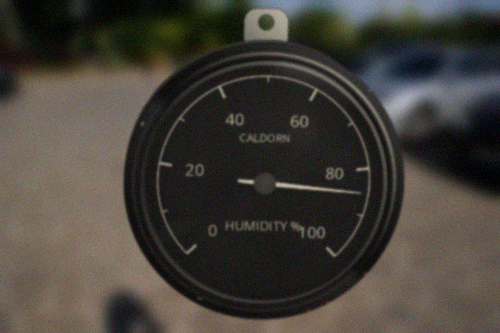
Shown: 85 %
